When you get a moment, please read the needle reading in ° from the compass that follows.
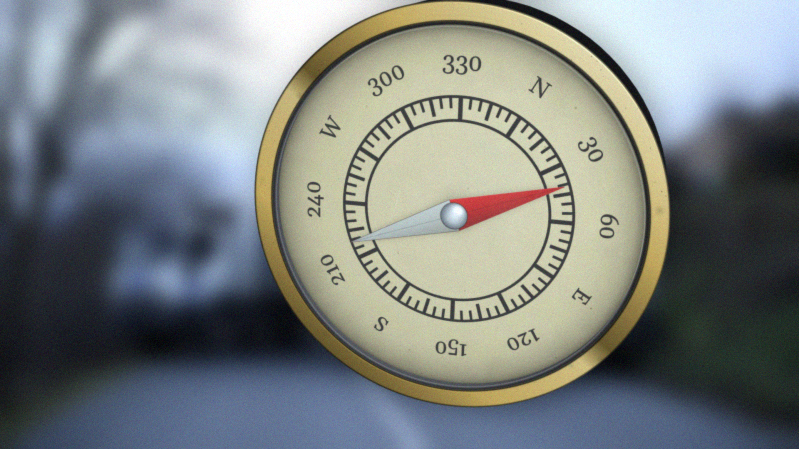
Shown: 40 °
